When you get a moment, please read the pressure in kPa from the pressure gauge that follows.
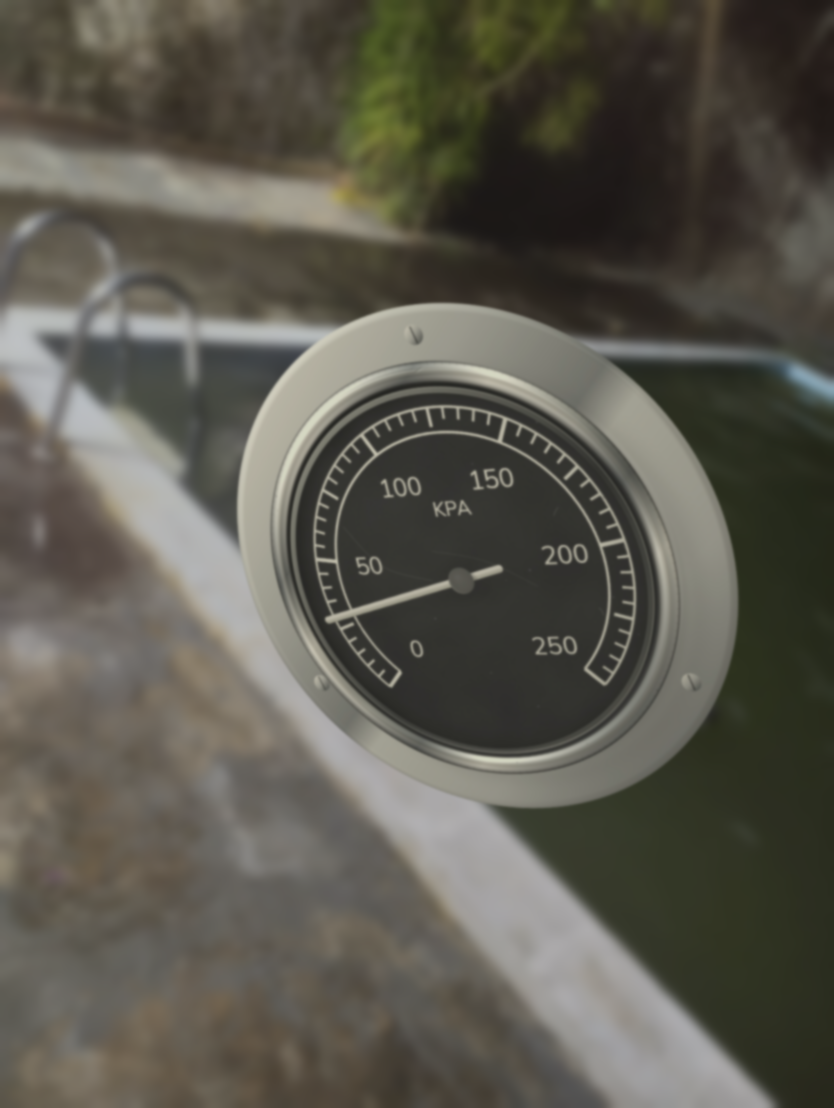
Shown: 30 kPa
